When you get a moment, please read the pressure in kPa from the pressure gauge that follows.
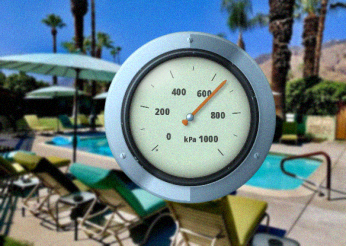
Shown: 650 kPa
